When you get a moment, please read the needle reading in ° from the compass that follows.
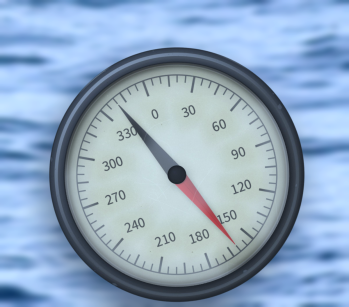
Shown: 160 °
